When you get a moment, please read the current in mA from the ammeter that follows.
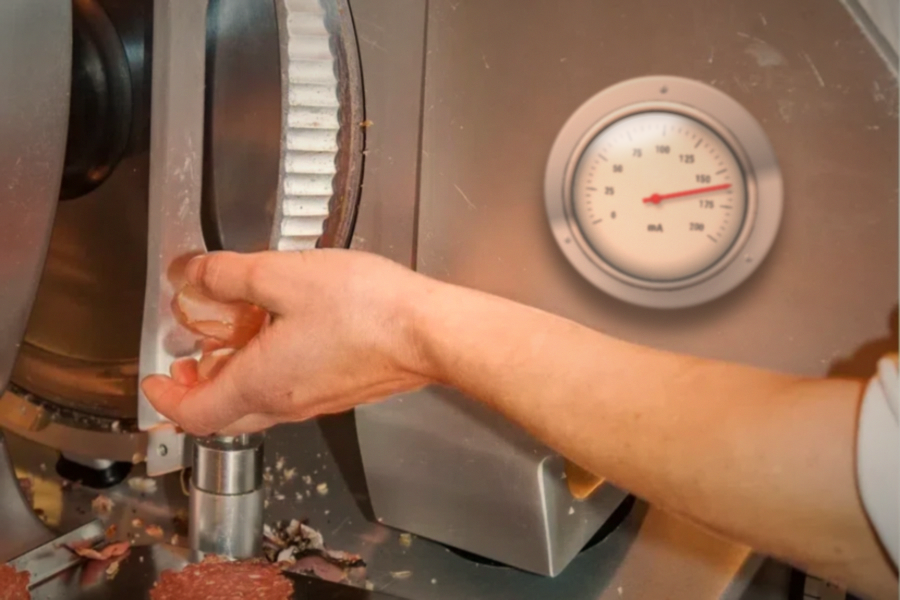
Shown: 160 mA
